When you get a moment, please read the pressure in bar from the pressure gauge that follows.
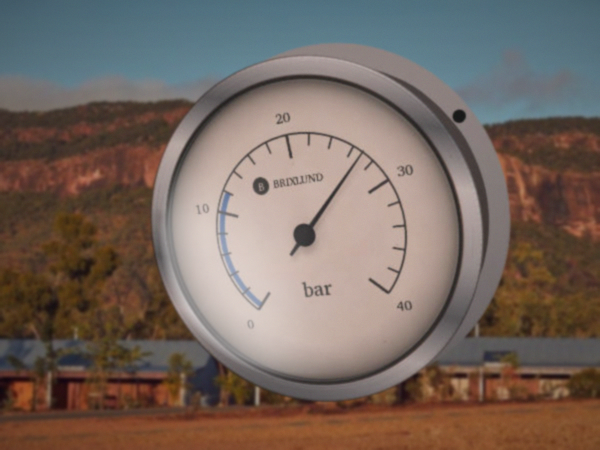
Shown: 27 bar
